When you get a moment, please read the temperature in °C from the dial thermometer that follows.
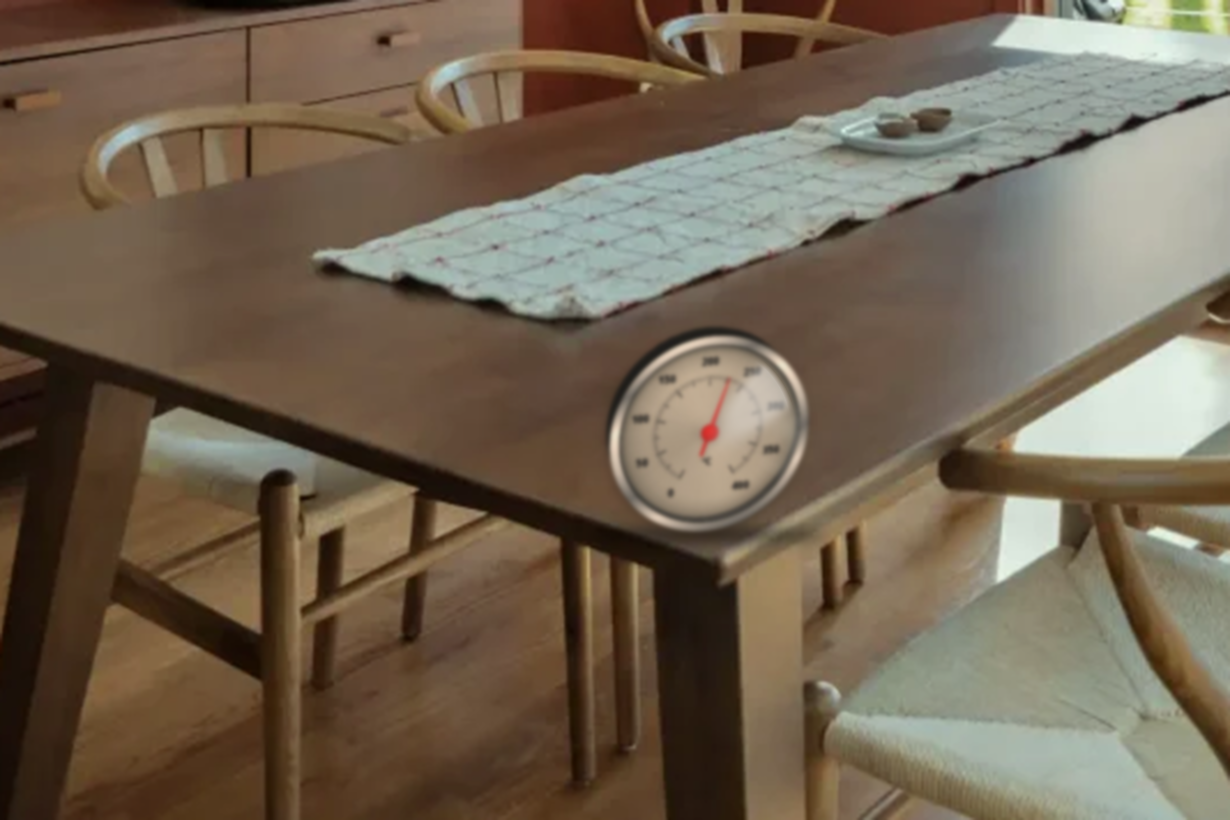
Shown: 225 °C
